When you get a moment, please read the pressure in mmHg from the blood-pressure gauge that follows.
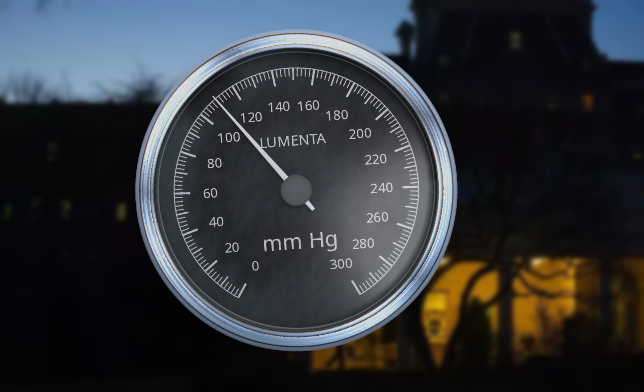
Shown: 110 mmHg
